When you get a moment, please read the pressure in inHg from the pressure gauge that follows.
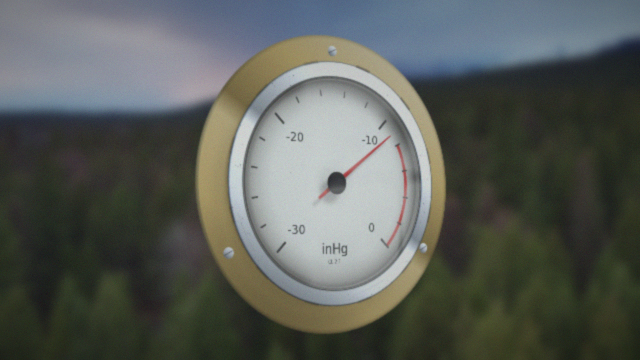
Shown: -9 inHg
